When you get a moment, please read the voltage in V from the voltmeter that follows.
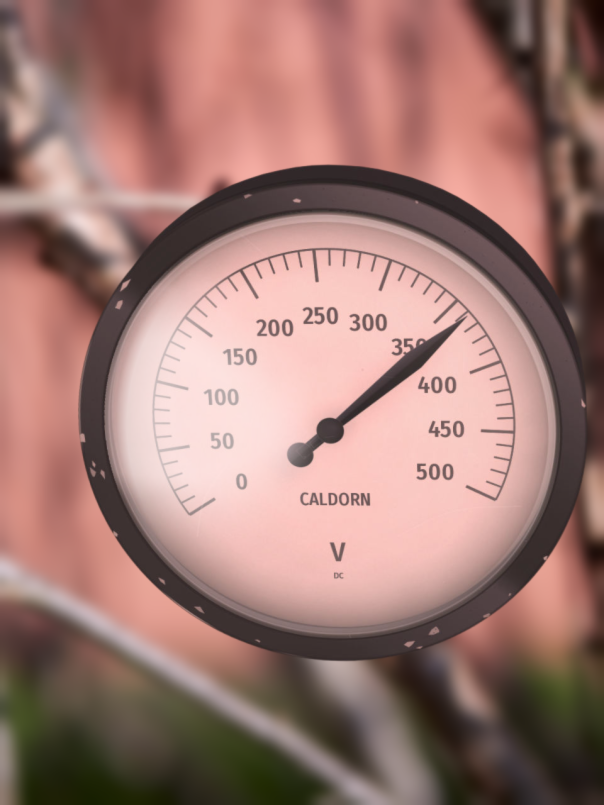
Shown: 360 V
